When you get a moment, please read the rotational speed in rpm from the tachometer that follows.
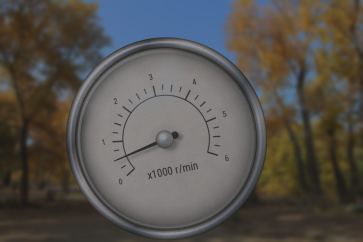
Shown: 500 rpm
